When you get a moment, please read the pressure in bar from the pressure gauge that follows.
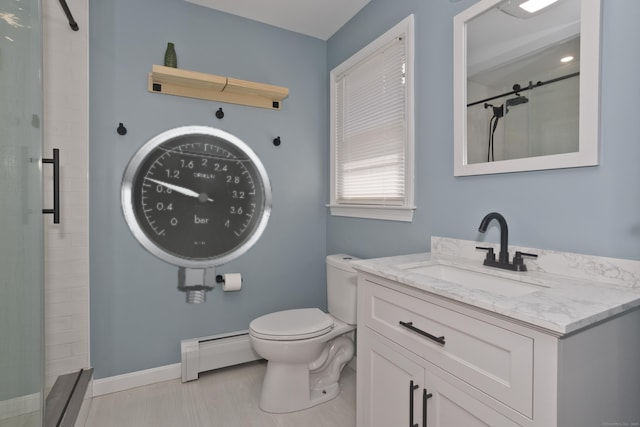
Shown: 0.9 bar
